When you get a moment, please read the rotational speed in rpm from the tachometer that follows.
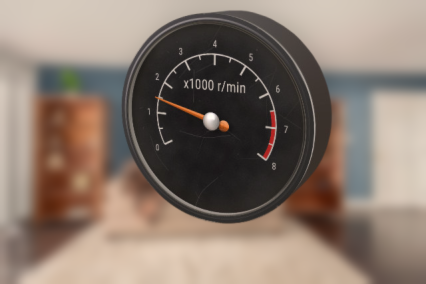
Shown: 1500 rpm
